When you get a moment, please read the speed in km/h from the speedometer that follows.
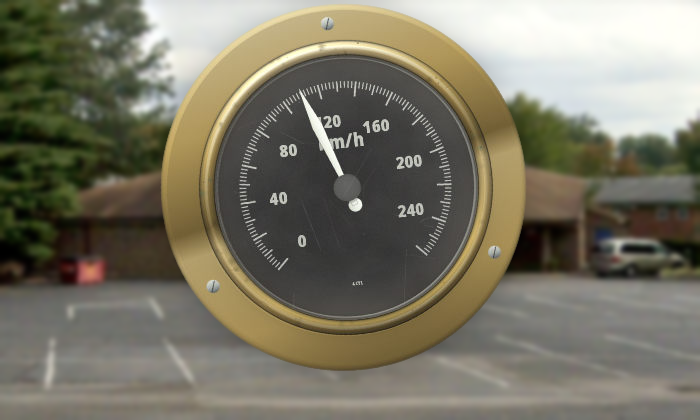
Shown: 110 km/h
